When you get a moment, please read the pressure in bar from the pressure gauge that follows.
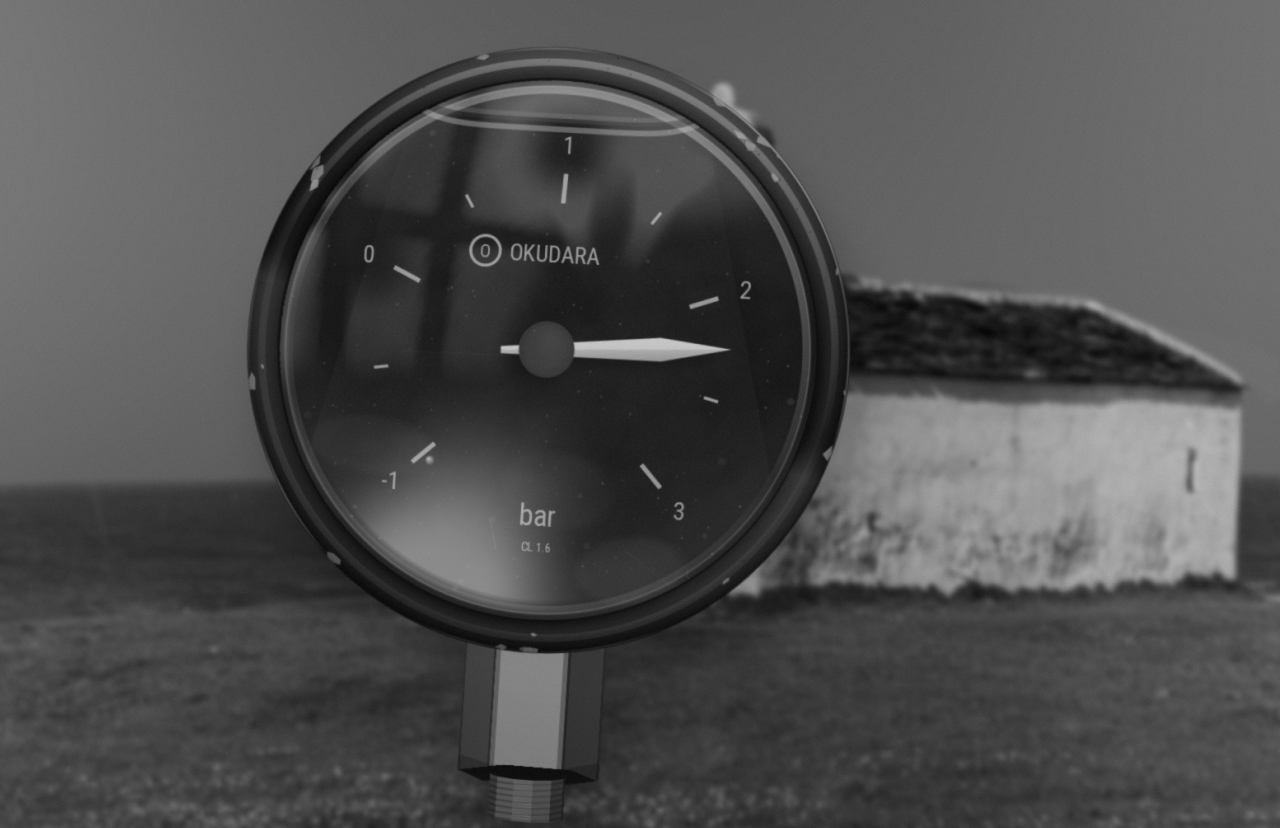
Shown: 2.25 bar
